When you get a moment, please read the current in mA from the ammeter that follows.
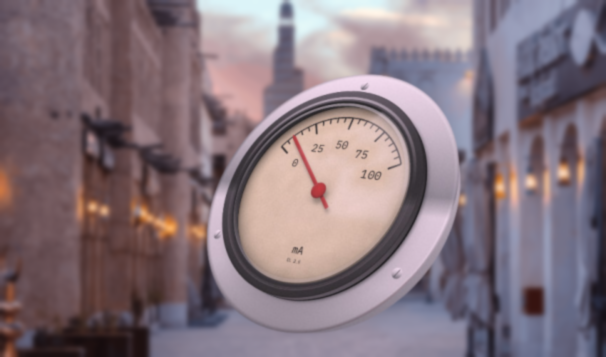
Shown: 10 mA
